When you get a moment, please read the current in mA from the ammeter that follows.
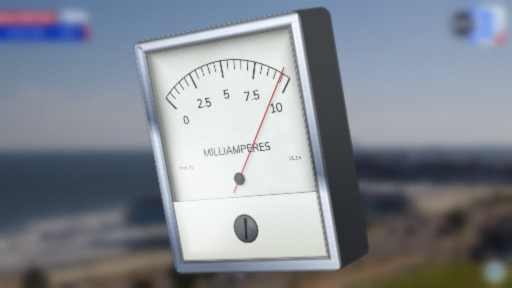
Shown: 9.5 mA
